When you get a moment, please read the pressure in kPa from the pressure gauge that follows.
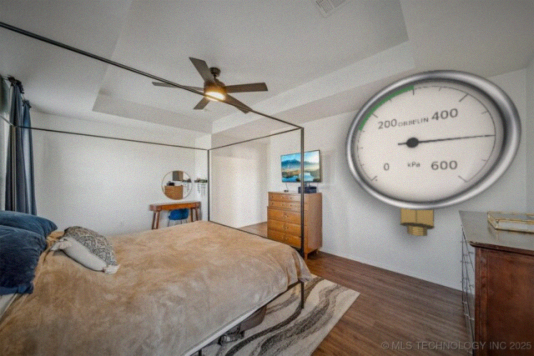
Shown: 500 kPa
